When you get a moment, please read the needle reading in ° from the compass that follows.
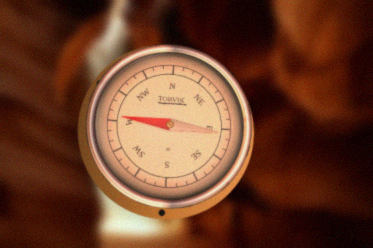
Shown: 275 °
